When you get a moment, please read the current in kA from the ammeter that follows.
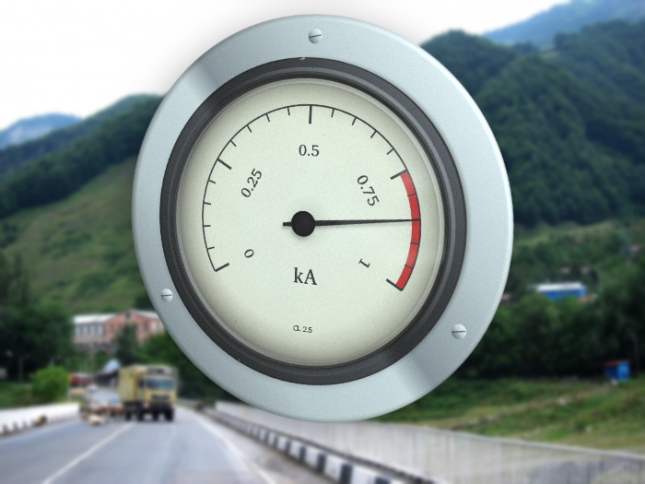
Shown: 0.85 kA
